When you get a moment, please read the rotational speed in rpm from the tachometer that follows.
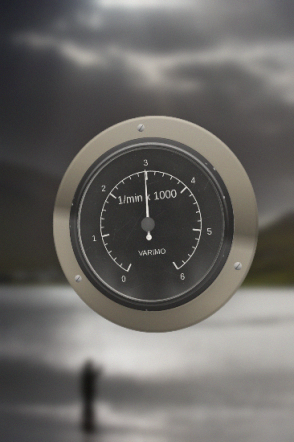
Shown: 3000 rpm
